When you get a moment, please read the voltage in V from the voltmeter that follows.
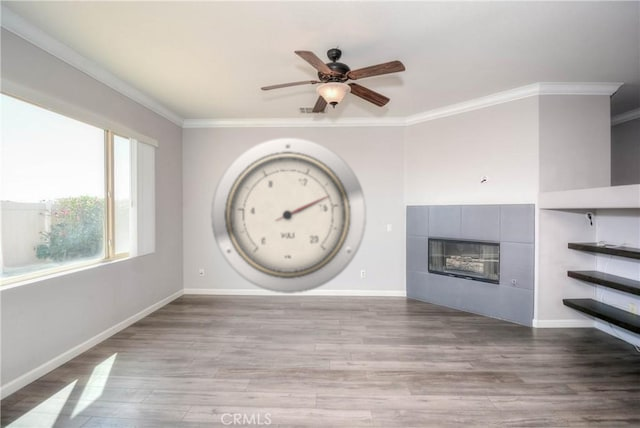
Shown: 15 V
